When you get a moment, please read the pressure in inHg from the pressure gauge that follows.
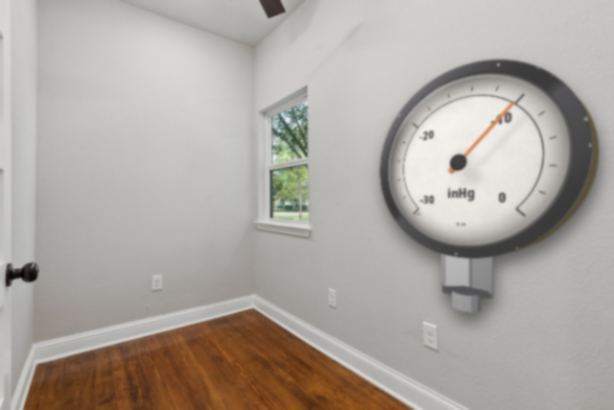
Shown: -10 inHg
